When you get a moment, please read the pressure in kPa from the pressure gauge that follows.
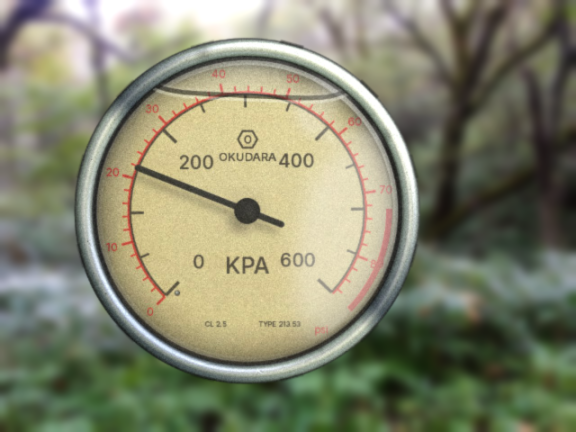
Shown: 150 kPa
